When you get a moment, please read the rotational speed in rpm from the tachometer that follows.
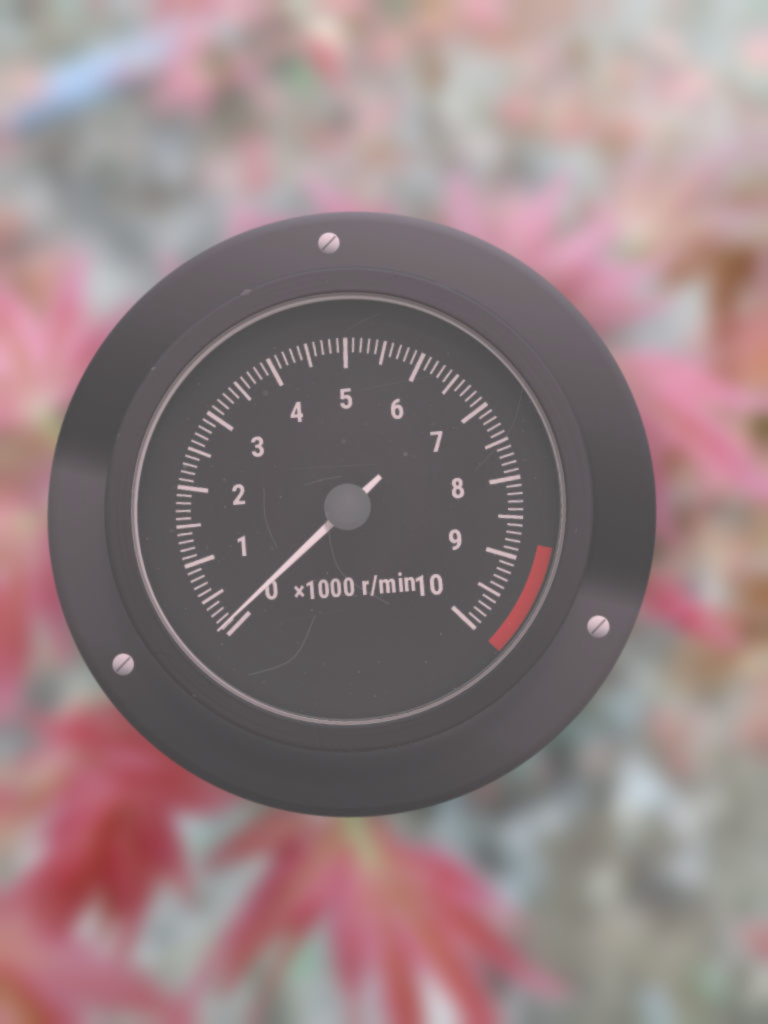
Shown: 100 rpm
